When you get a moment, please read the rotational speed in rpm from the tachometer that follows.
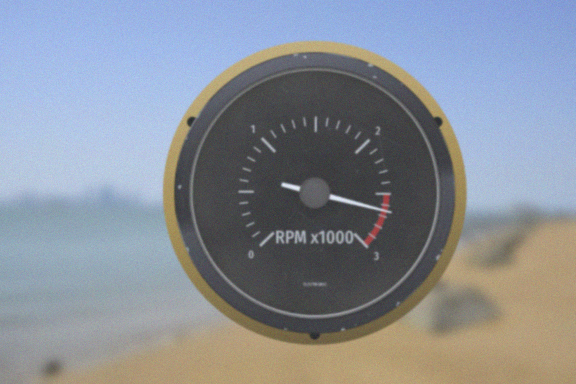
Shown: 2650 rpm
